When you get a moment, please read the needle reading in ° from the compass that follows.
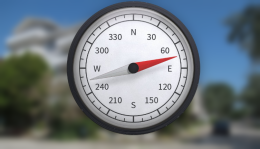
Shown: 75 °
